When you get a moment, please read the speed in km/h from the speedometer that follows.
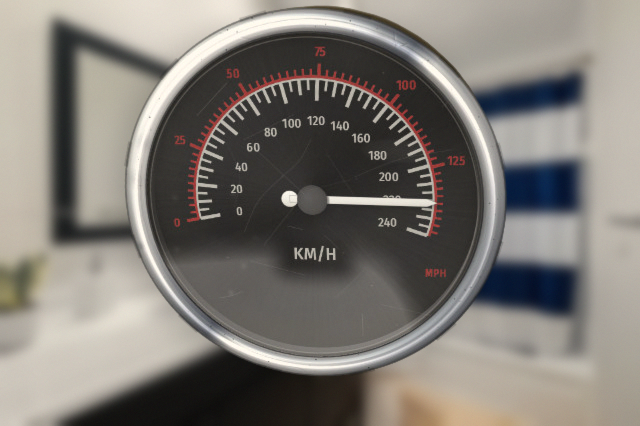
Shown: 220 km/h
